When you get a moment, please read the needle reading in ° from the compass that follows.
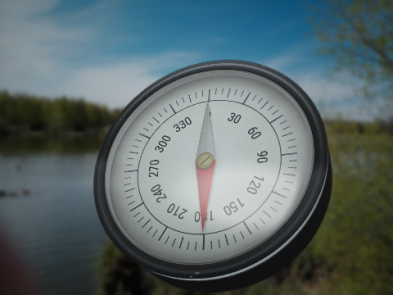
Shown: 180 °
